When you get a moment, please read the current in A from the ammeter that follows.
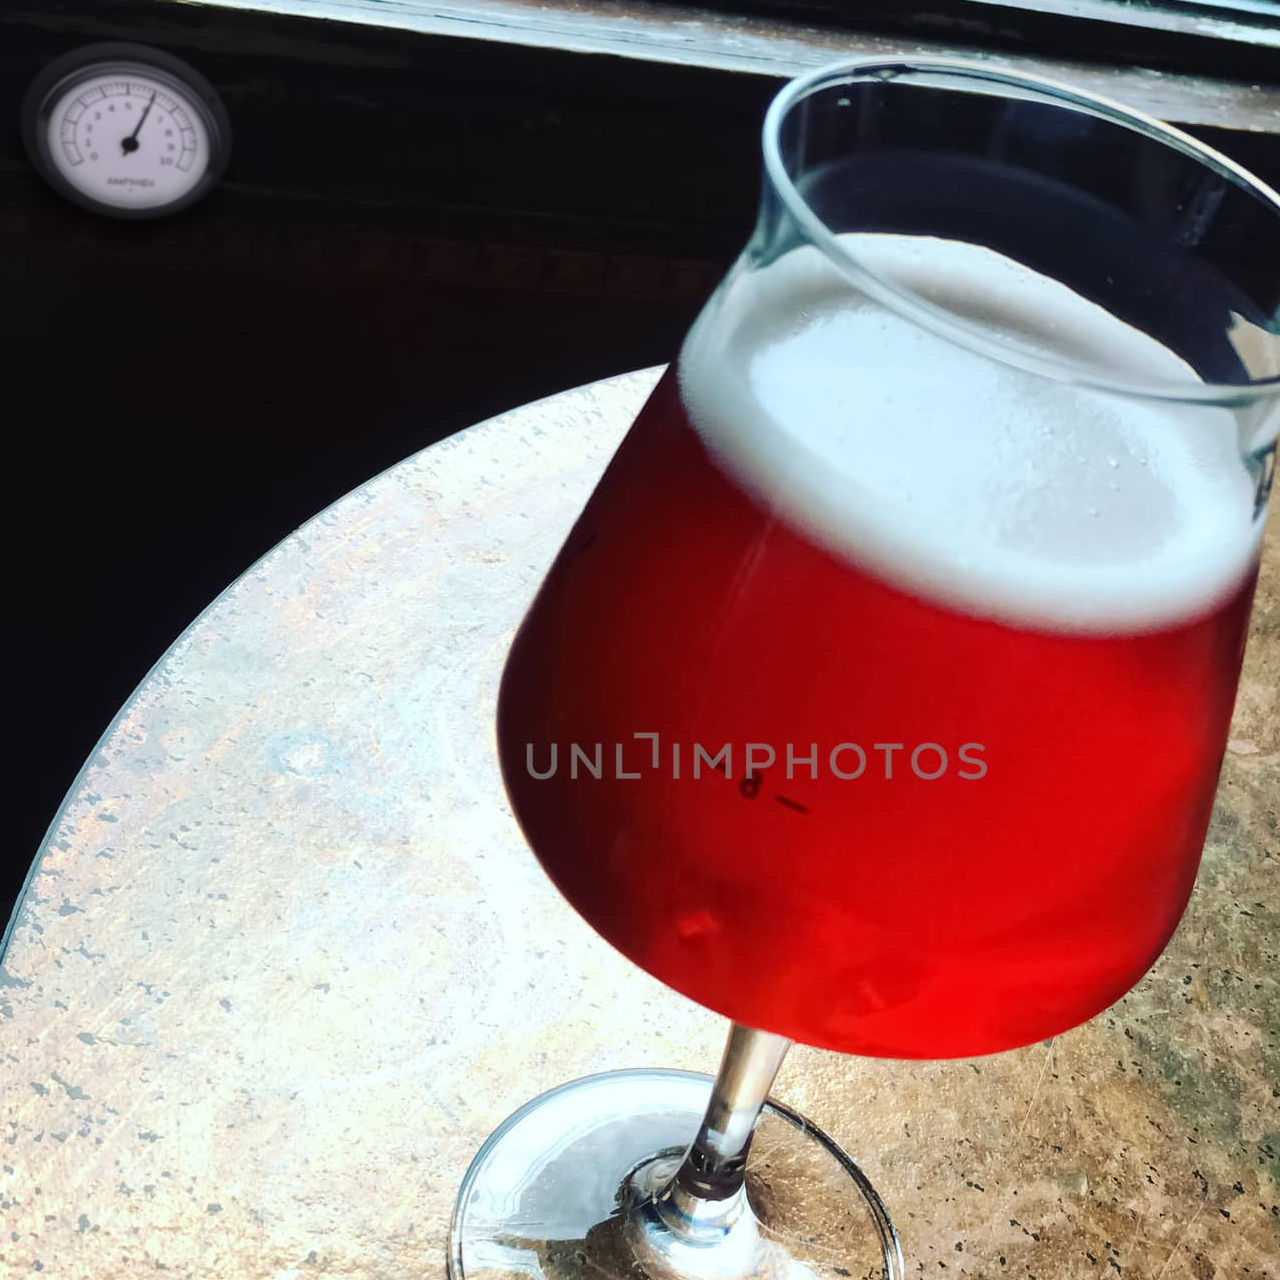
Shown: 6 A
